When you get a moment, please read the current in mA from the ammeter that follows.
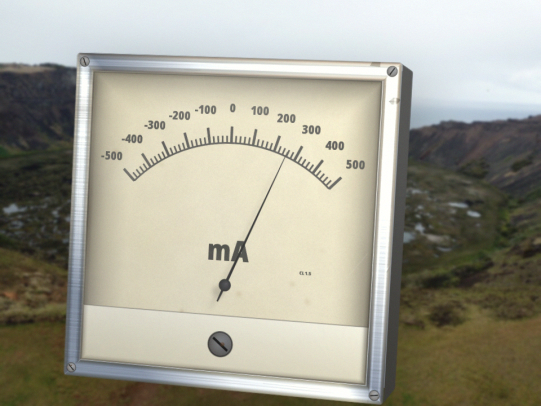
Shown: 260 mA
